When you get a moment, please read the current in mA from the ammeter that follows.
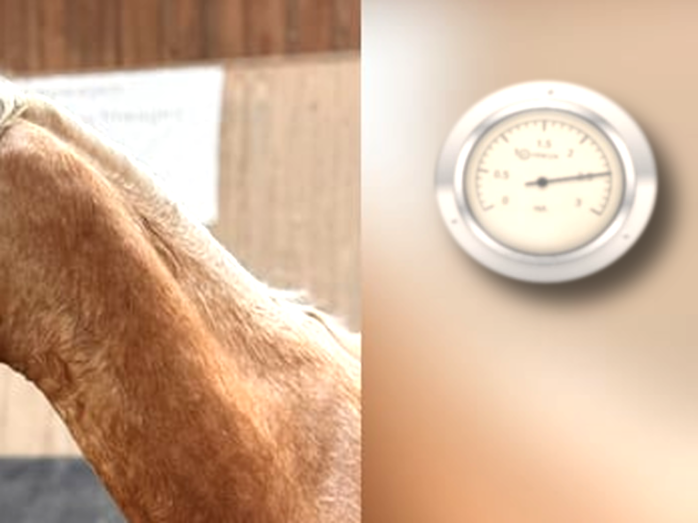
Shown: 2.5 mA
